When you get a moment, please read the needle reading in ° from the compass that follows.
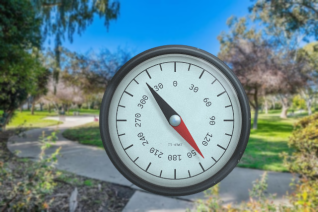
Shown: 142.5 °
